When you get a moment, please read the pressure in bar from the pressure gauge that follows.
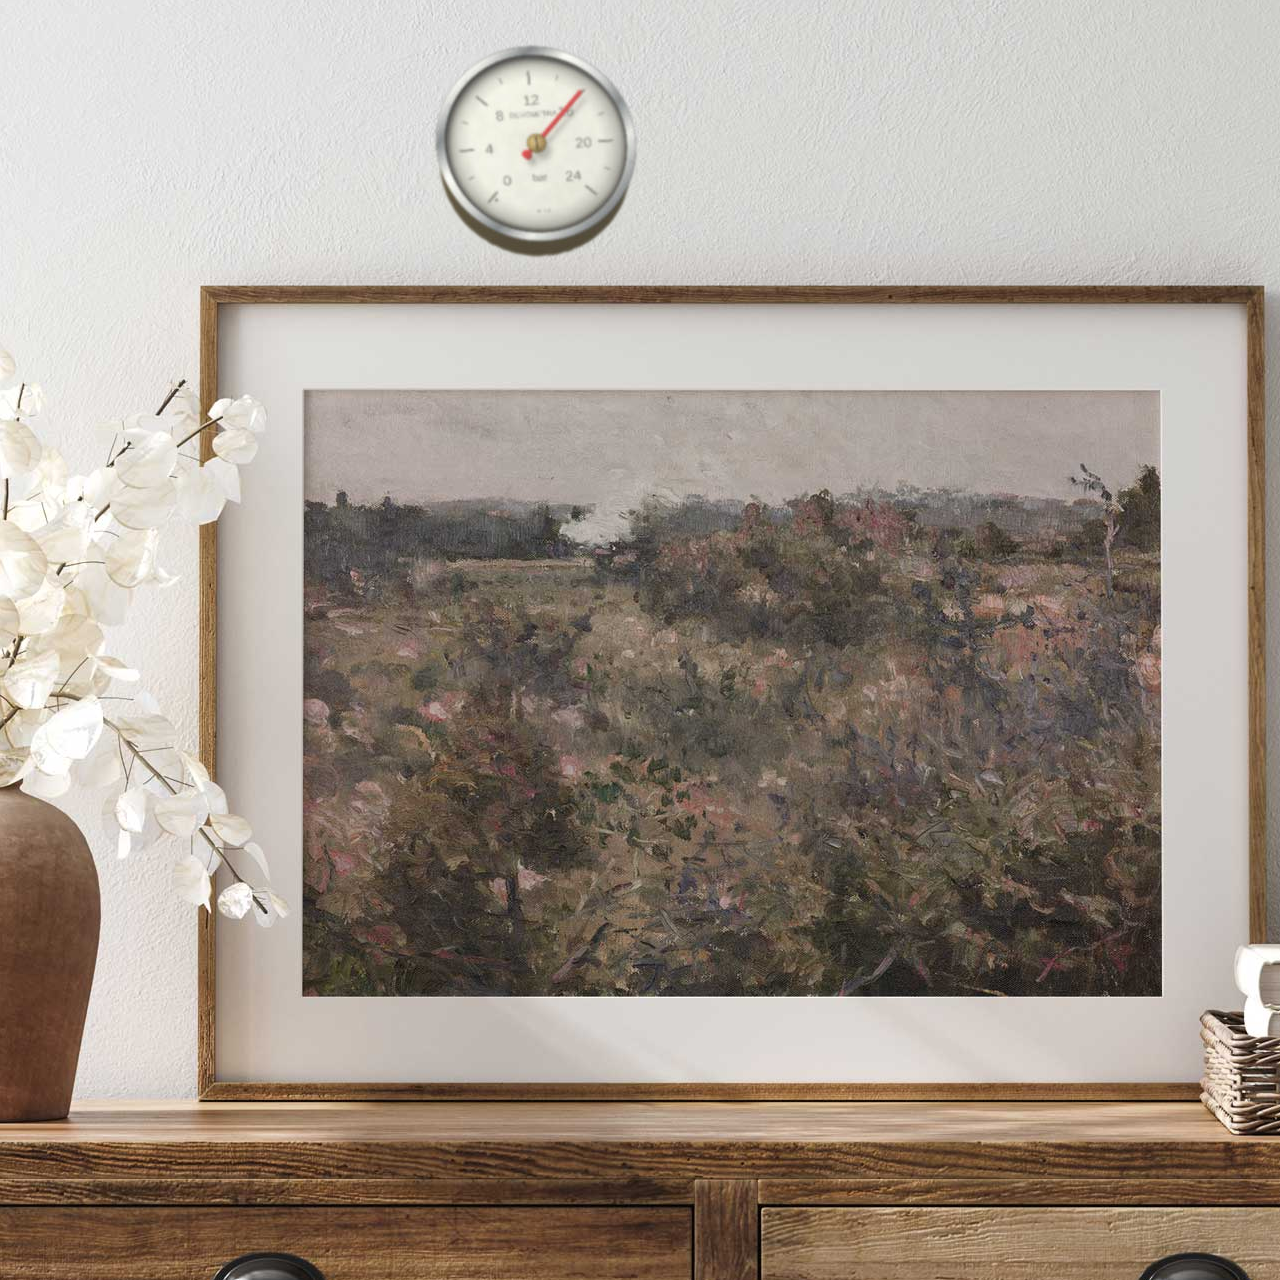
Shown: 16 bar
